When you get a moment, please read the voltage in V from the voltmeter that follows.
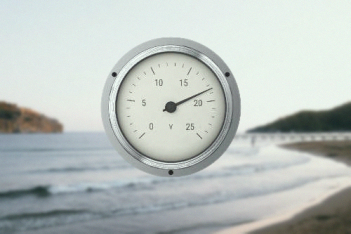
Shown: 18.5 V
